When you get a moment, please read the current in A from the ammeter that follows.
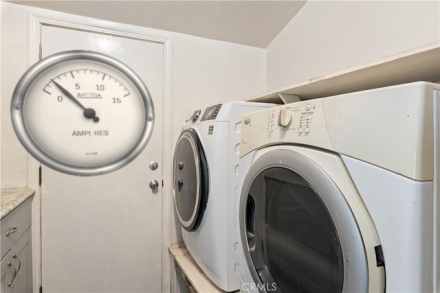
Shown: 2 A
